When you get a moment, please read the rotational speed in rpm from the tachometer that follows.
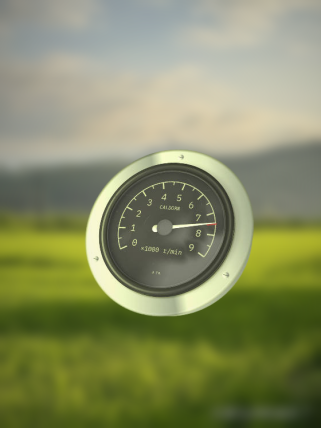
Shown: 7500 rpm
